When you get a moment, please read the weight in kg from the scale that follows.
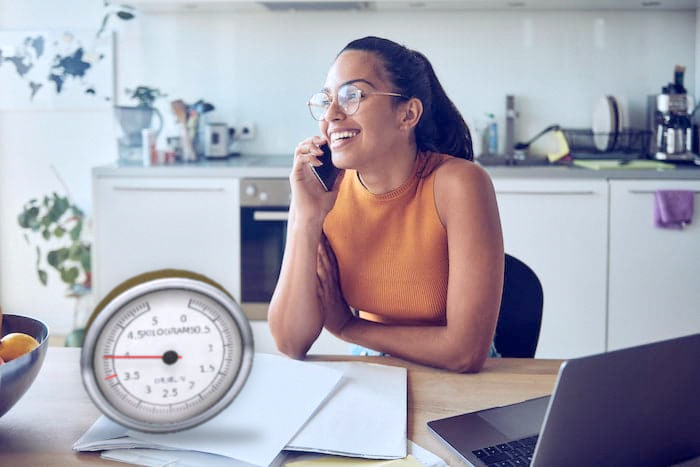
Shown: 4 kg
